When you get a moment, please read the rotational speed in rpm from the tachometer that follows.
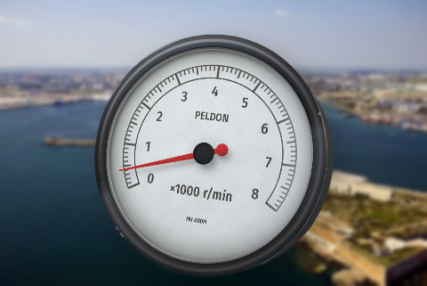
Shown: 400 rpm
